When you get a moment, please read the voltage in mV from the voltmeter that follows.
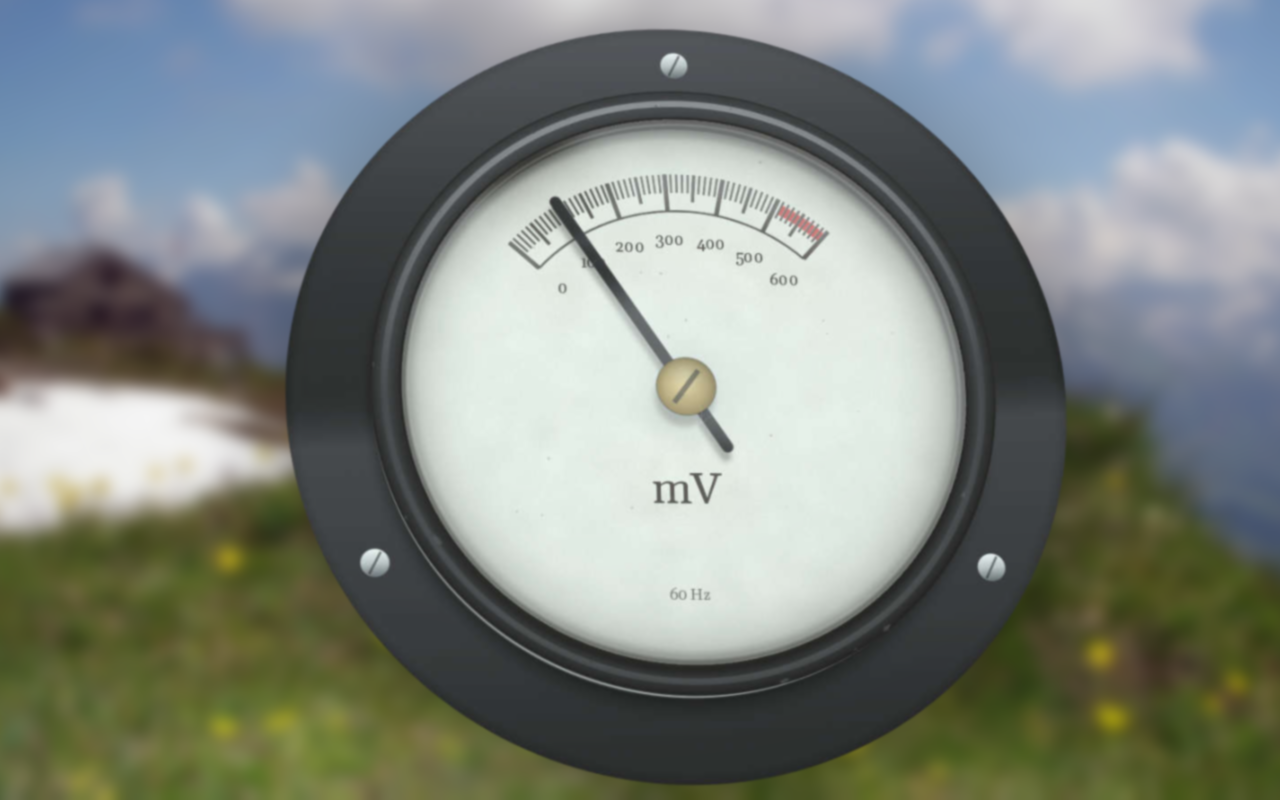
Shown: 100 mV
